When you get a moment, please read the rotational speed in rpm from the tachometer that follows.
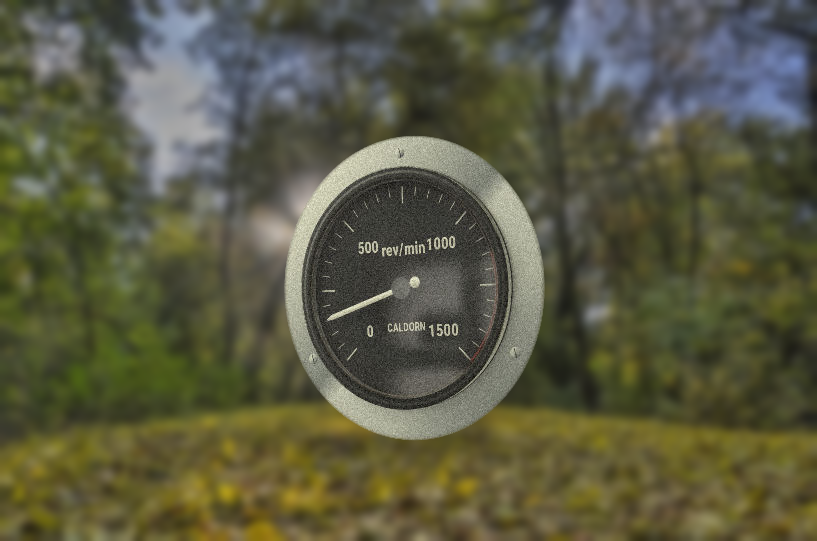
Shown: 150 rpm
